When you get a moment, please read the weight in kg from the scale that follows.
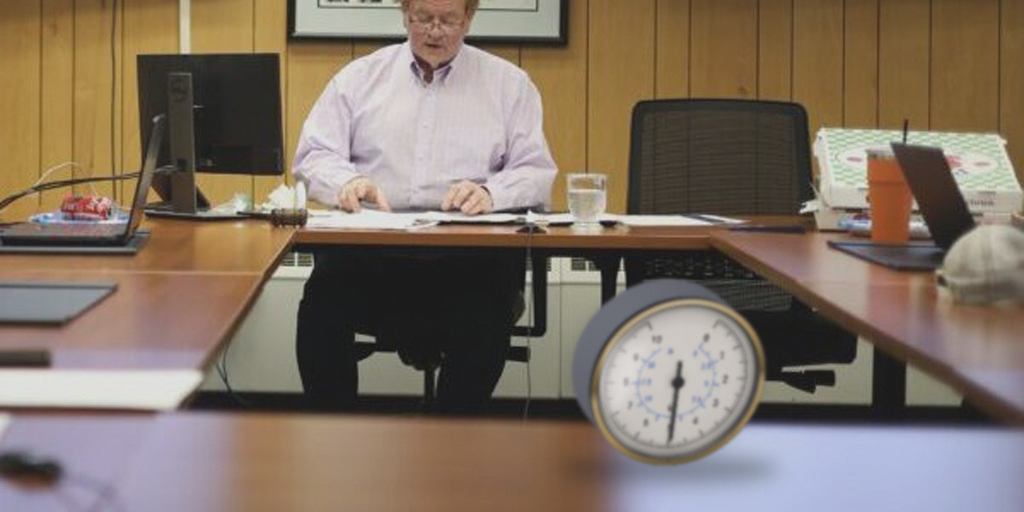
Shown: 5 kg
